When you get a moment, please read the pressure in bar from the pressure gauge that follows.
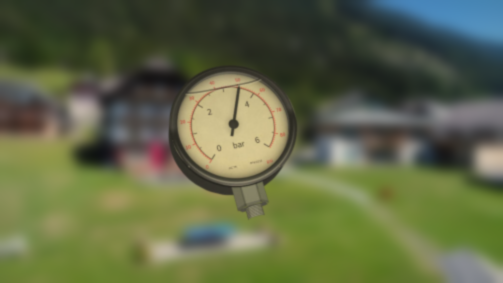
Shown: 3.5 bar
